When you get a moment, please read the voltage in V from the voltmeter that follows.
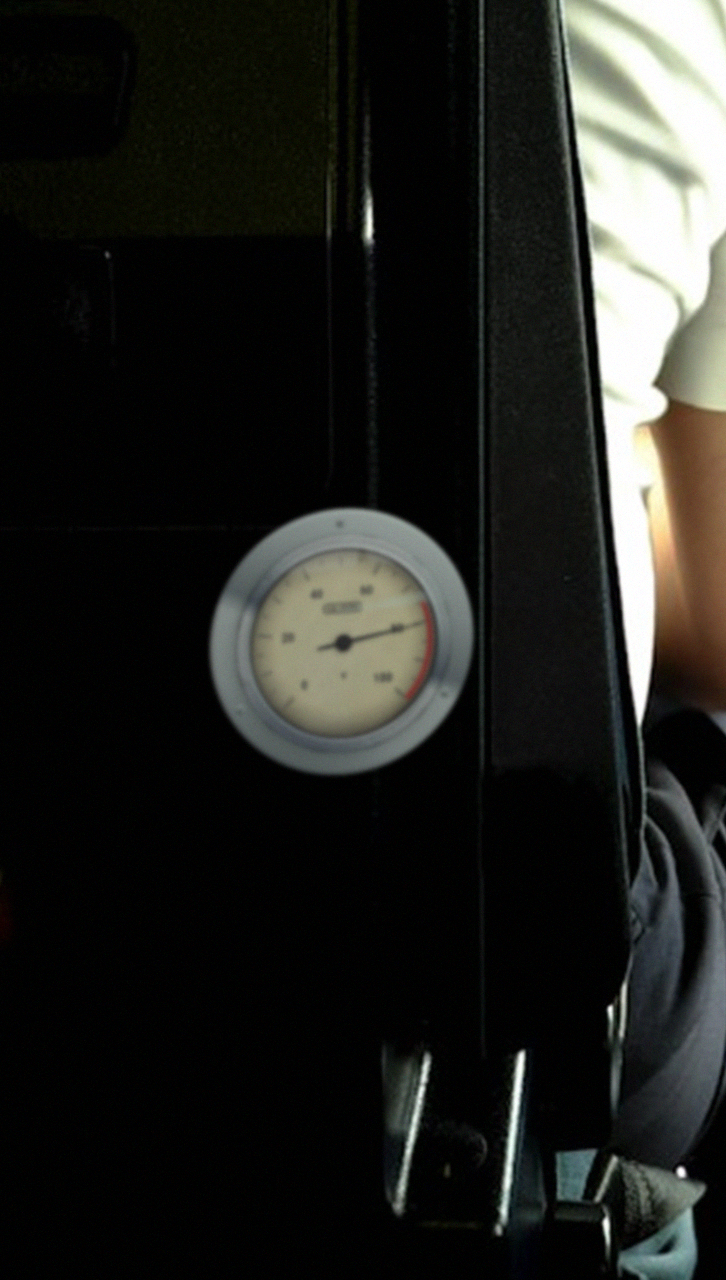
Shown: 80 V
